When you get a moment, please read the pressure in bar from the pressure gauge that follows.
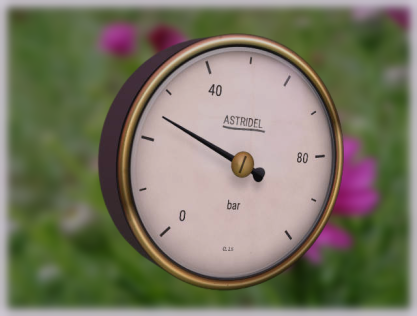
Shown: 25 bar
